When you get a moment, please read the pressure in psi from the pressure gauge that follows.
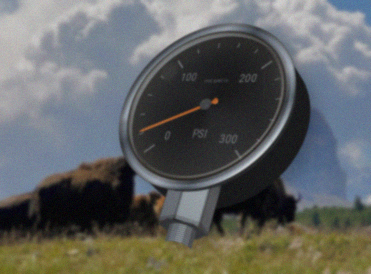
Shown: 20 psi
